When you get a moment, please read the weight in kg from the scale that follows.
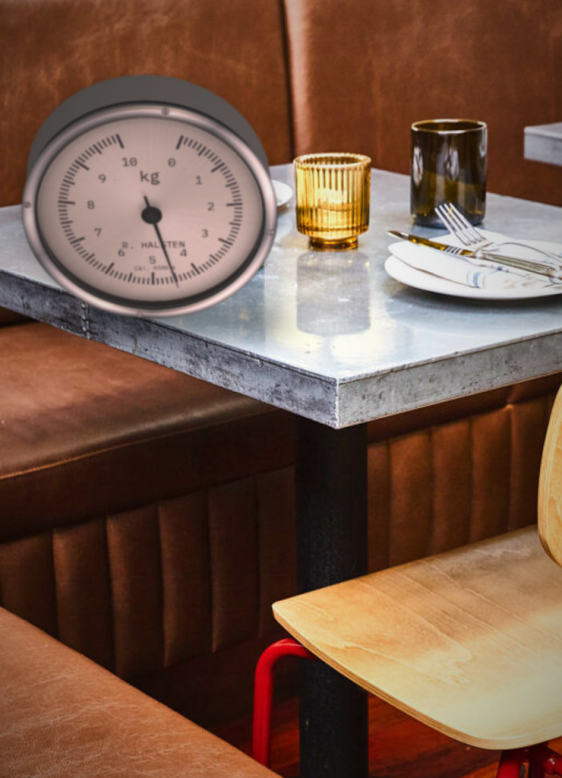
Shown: 4.5 kg
